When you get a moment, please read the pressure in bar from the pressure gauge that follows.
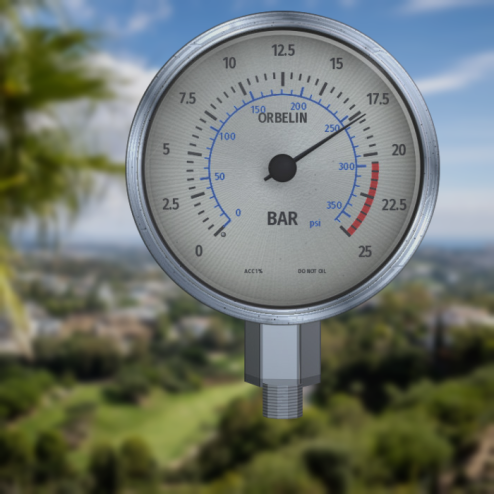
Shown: 17.75 bar
